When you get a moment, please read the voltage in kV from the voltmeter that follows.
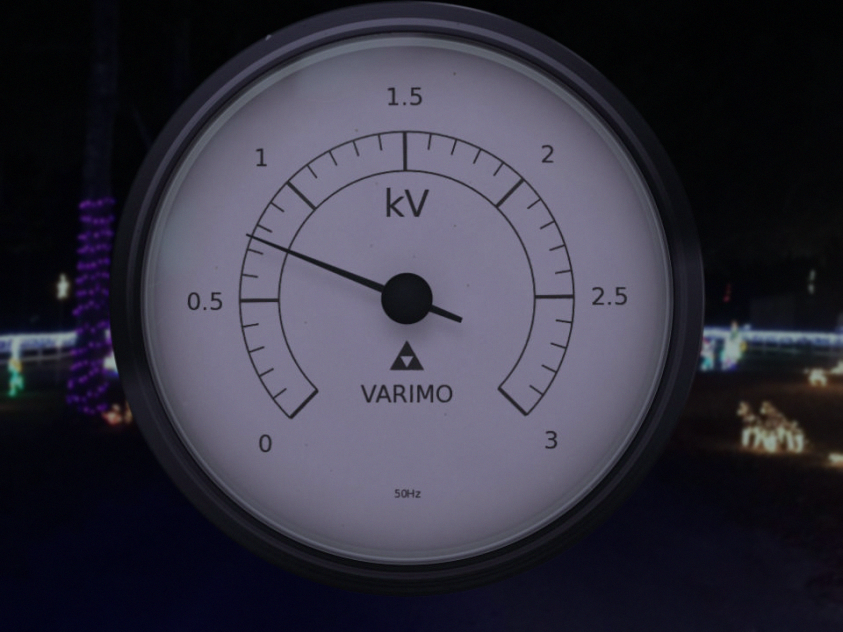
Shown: 0.75 kV
